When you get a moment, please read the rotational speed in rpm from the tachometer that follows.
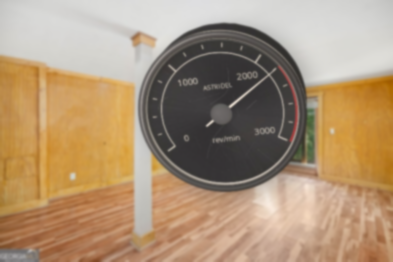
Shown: 2200 rpm
